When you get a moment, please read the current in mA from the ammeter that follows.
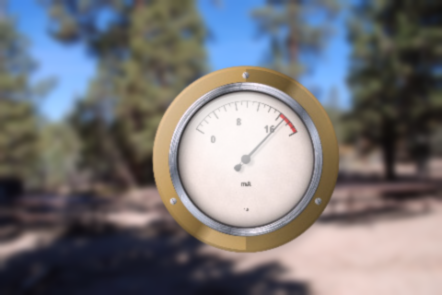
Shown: 17 mA
